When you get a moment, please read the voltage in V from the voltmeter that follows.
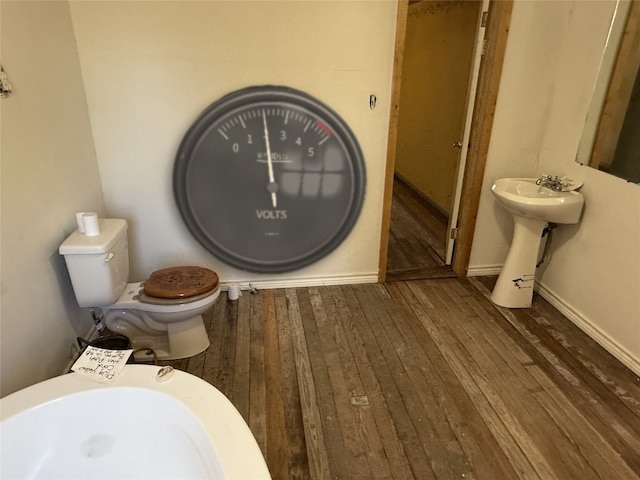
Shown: 2 V
